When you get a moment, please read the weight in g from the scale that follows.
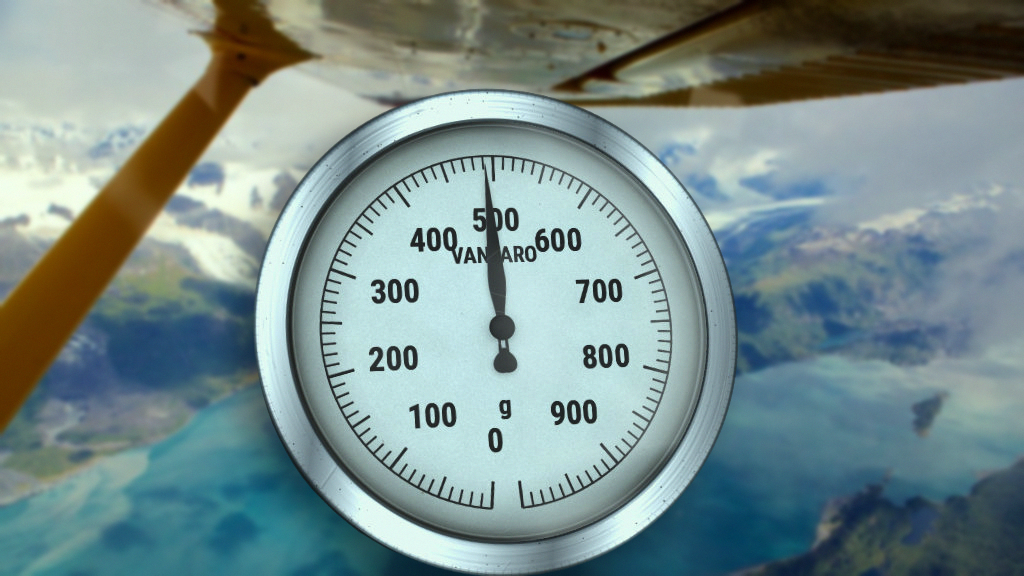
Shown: 490 g
